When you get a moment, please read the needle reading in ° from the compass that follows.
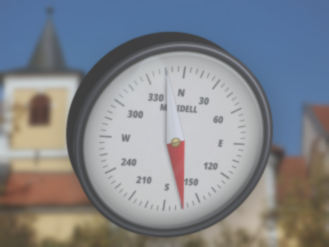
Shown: 165 °
